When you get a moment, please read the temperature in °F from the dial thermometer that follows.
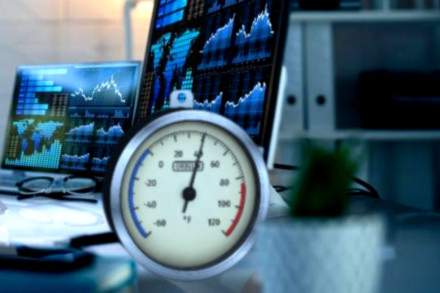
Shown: 40 °F
